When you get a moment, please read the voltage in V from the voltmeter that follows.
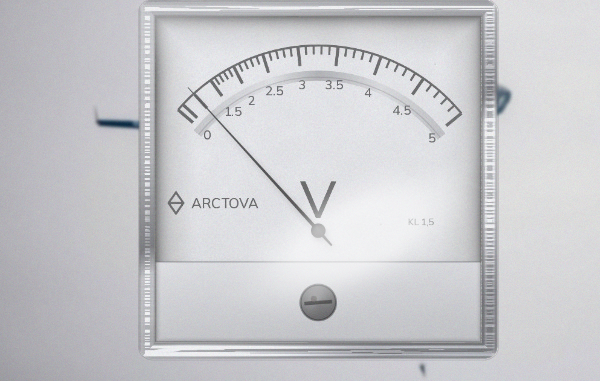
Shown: 1 V
